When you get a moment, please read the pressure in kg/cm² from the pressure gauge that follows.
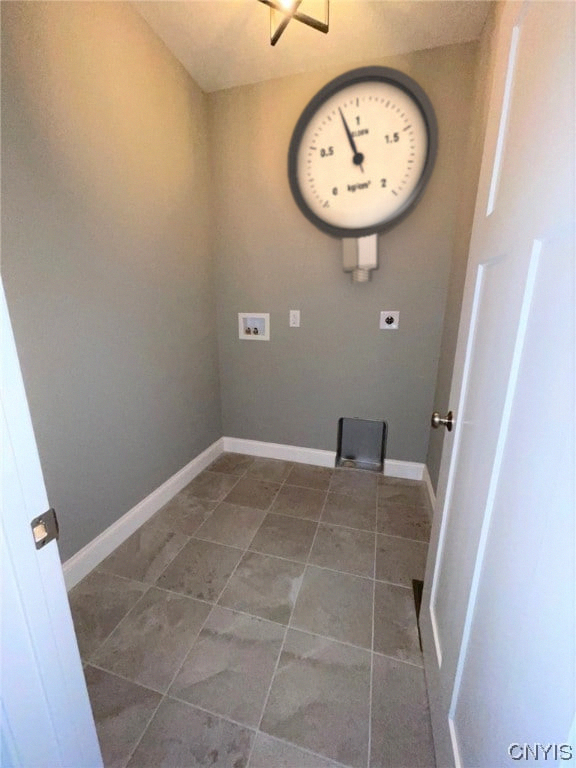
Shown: 0.85 kg/cm²
